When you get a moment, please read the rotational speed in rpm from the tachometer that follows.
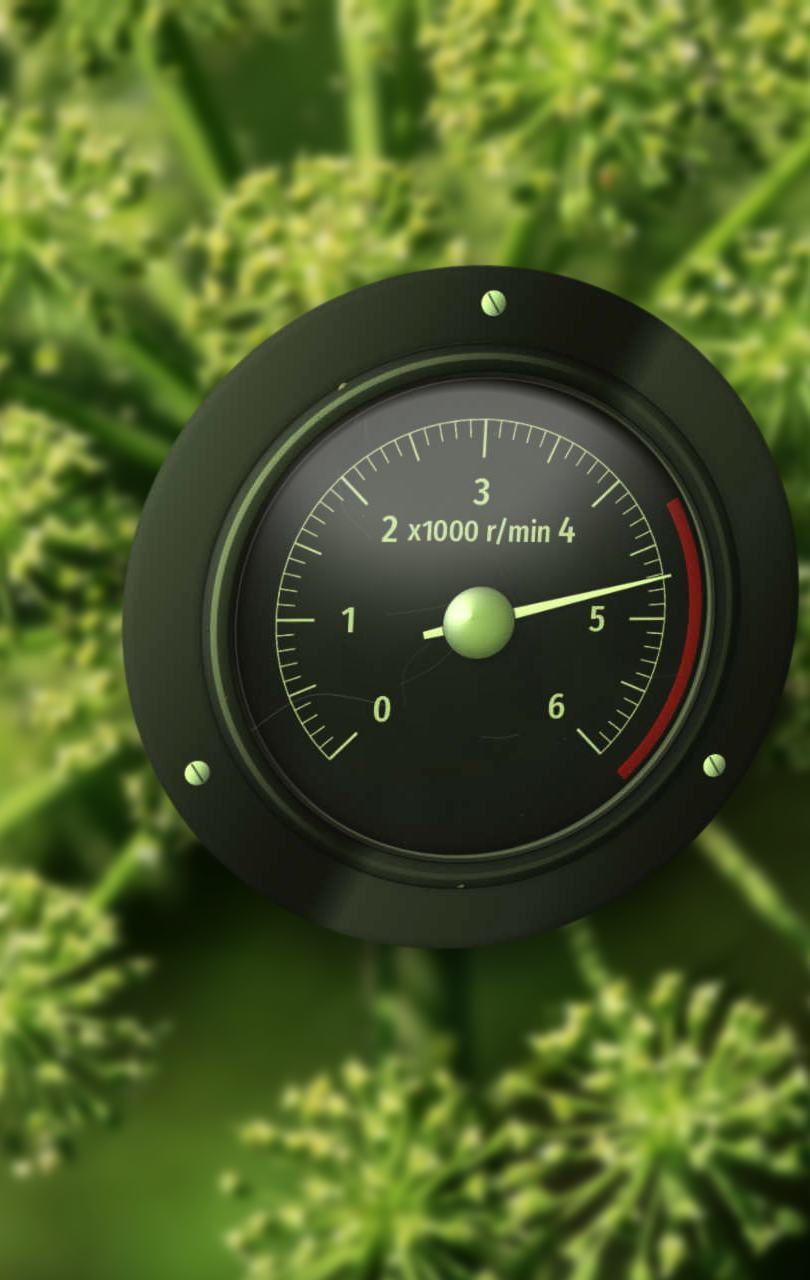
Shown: 4700 rpm
